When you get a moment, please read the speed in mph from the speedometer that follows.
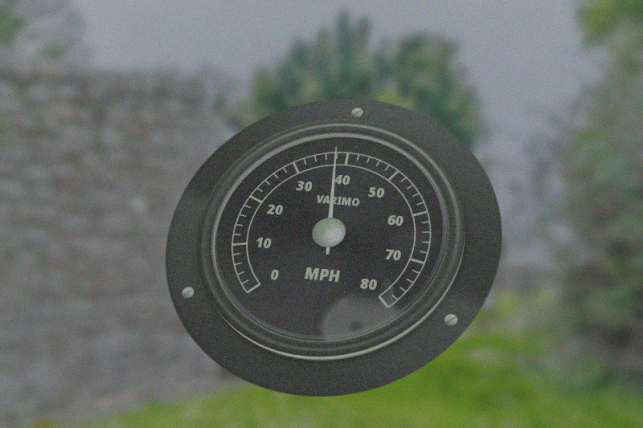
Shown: 38 mph
